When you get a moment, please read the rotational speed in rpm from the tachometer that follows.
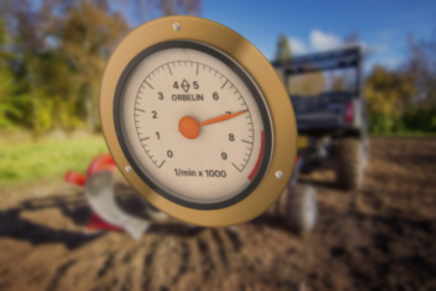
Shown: 7000 rpm
